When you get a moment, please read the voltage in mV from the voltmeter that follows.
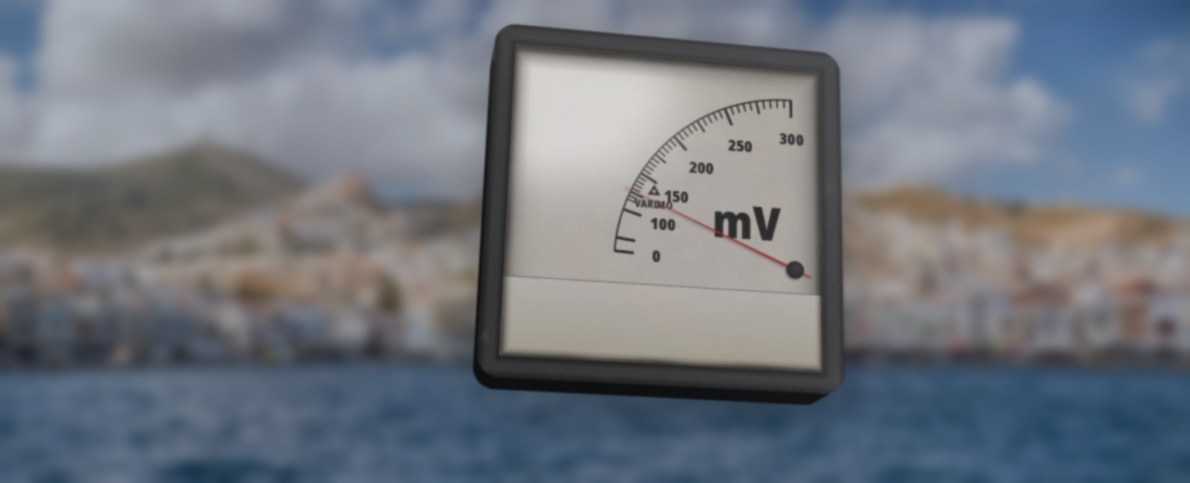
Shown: 125 mV
